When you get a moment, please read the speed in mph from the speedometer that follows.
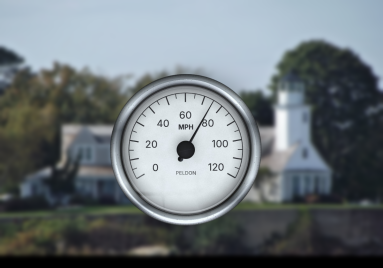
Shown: 75 mph
